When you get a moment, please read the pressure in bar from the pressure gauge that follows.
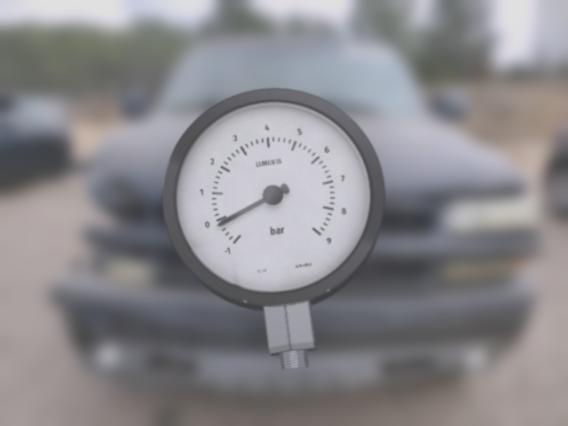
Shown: -0.2 bar
